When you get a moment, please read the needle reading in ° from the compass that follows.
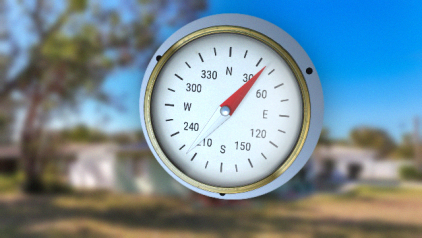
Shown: 37.5 °
